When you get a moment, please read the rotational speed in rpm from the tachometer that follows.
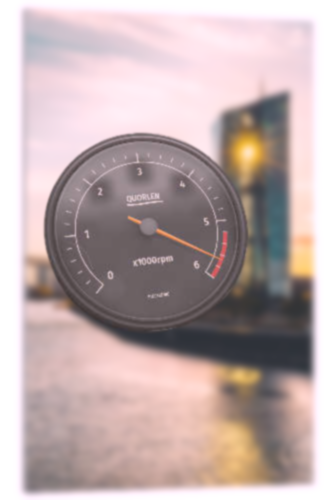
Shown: 5700 rpm
